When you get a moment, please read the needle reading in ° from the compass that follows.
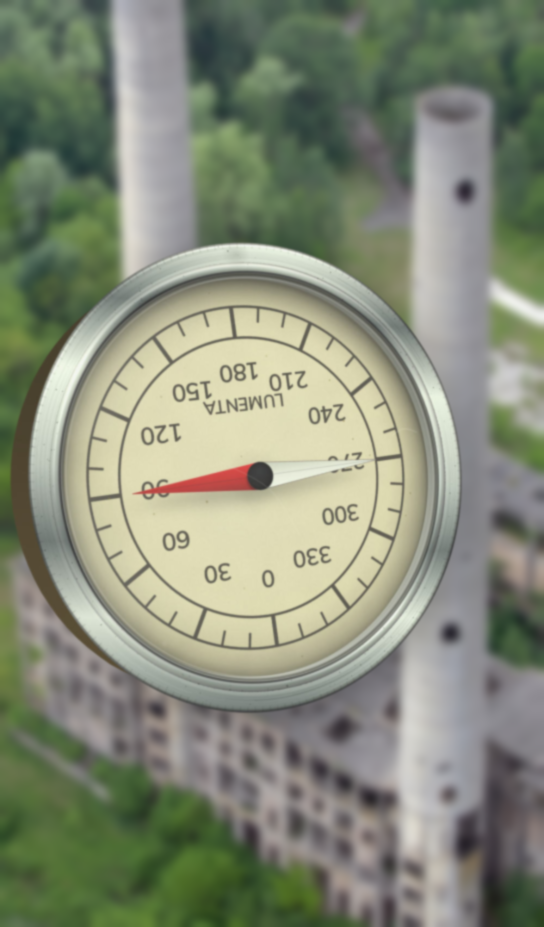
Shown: 90 °
